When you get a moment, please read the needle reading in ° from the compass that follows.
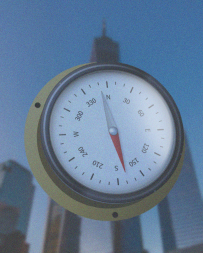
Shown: 170 °
